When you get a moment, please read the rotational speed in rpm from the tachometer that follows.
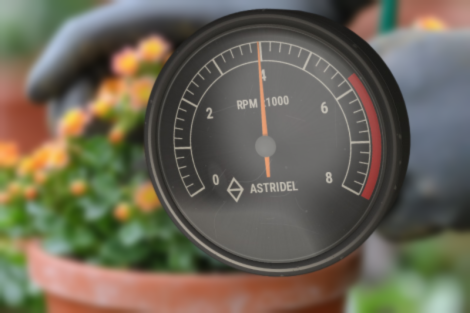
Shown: 4000 rpm
